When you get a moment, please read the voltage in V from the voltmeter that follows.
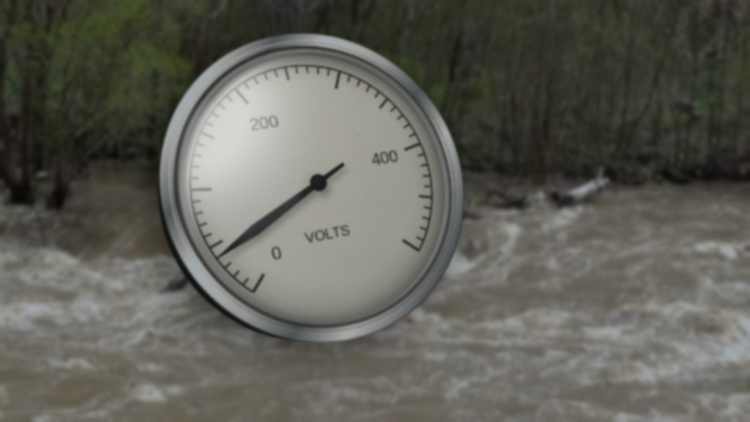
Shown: 40 V
